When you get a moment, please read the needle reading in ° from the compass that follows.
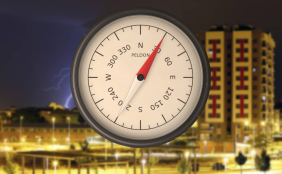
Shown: 30 °
